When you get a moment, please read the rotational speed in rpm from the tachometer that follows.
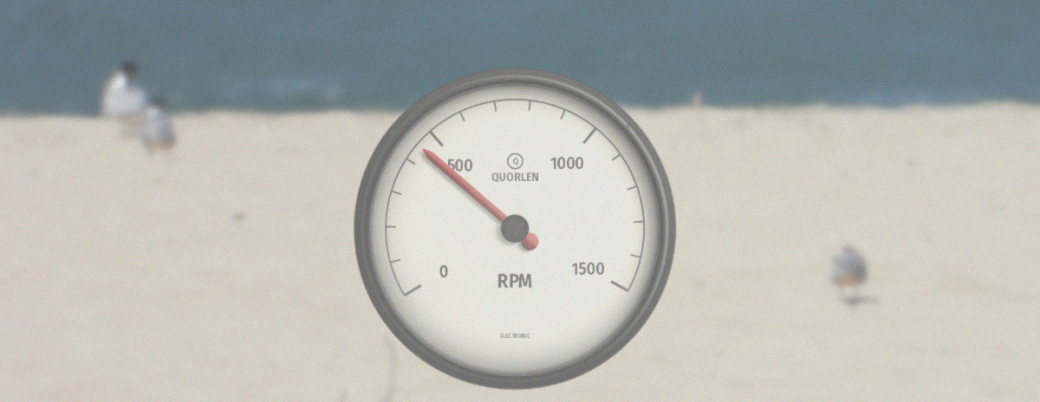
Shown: 450 rpm
